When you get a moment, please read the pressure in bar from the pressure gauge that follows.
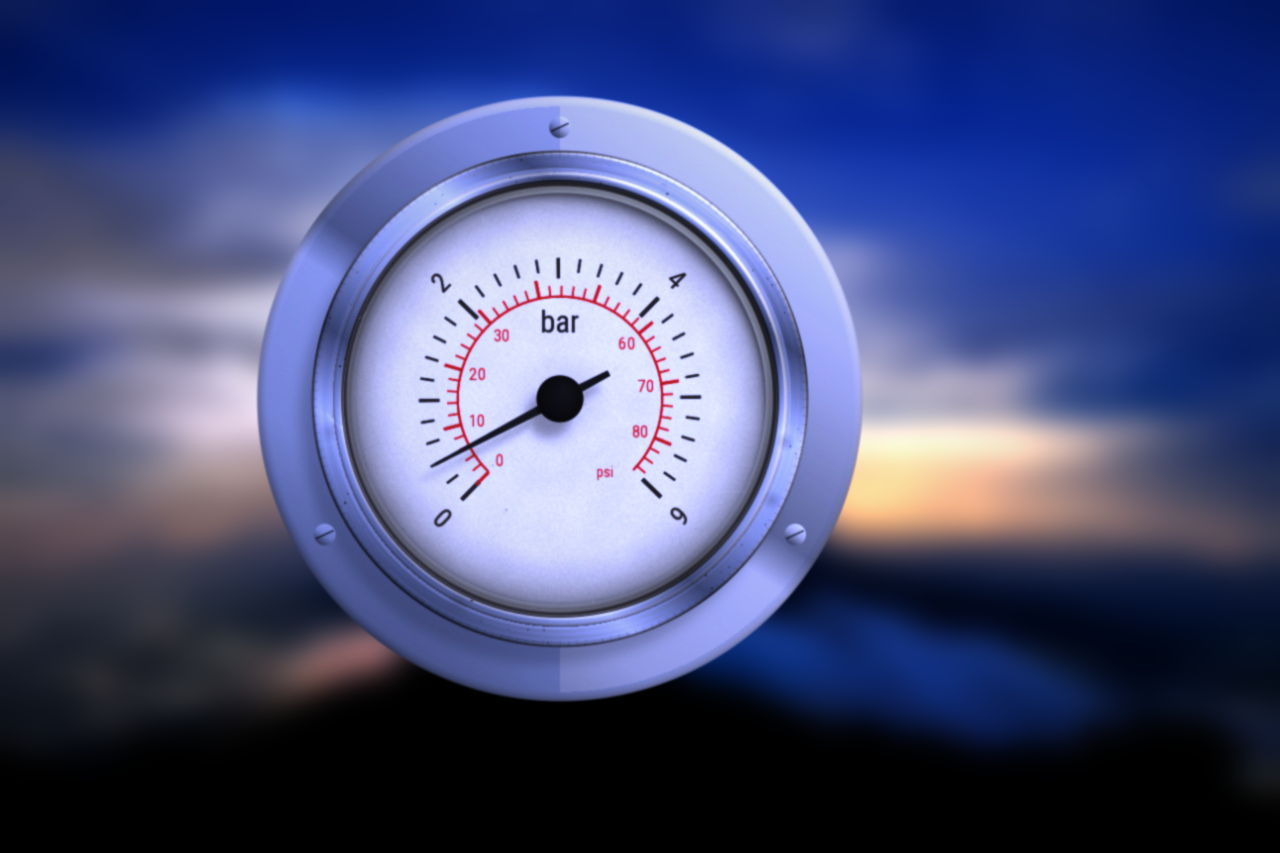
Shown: 0.4 bar
